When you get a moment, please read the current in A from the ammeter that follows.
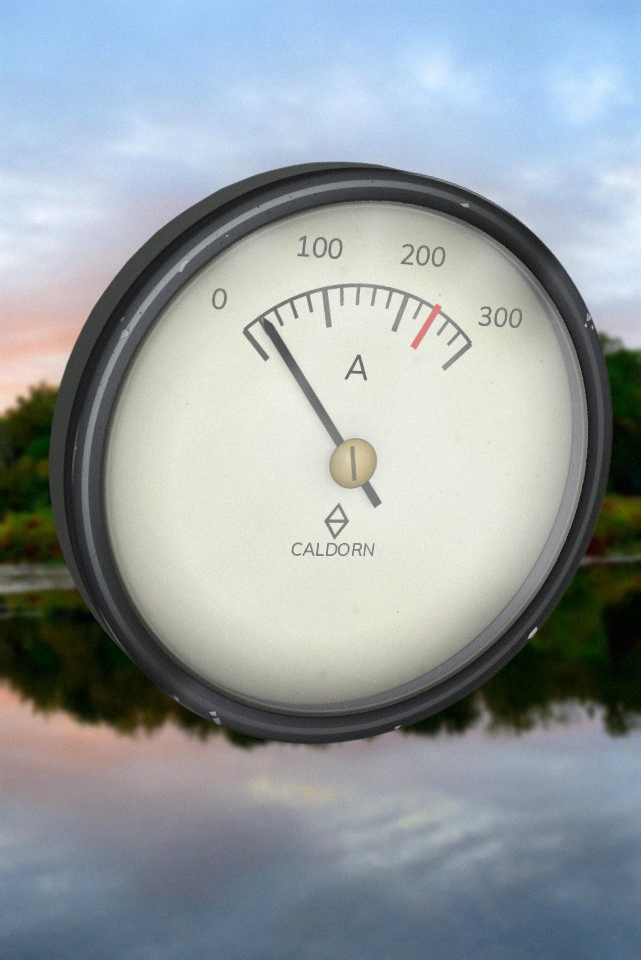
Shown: 20 A
